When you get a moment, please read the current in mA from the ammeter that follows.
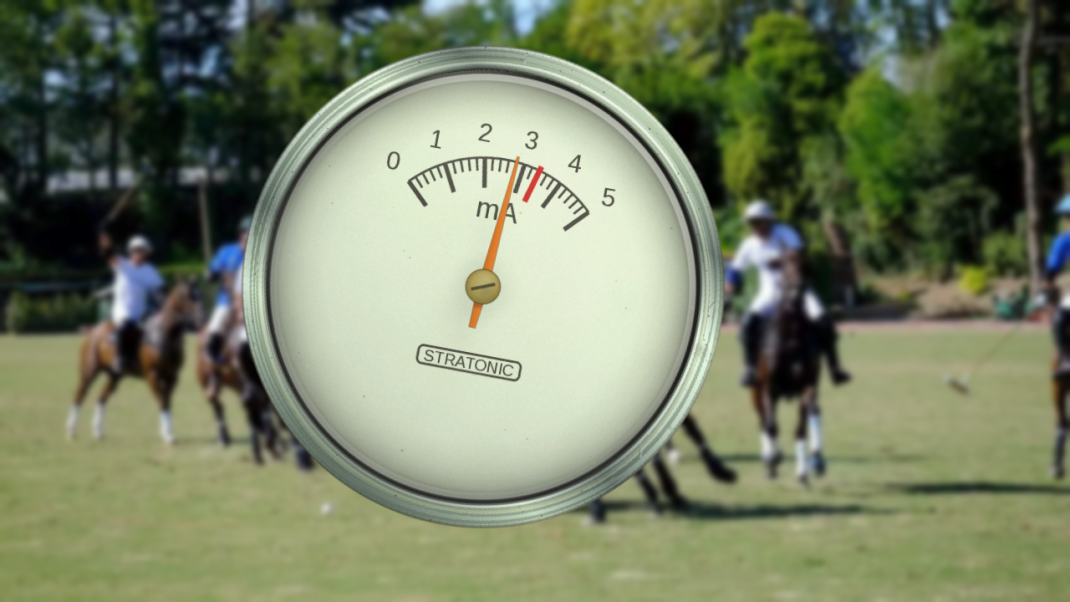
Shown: 2.8 mA
